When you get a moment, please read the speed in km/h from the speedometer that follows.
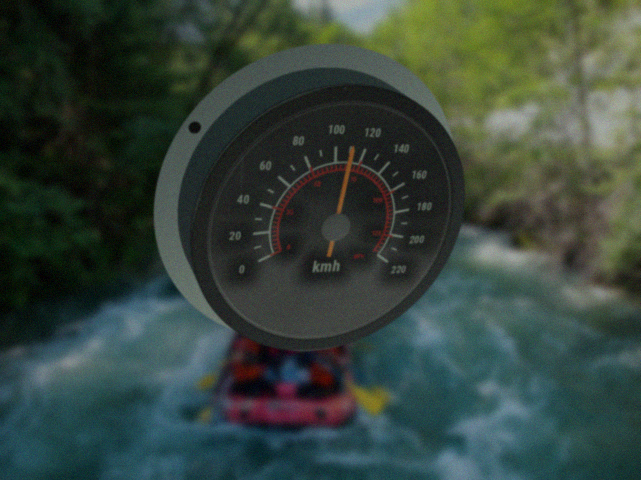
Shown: 110 km/h
